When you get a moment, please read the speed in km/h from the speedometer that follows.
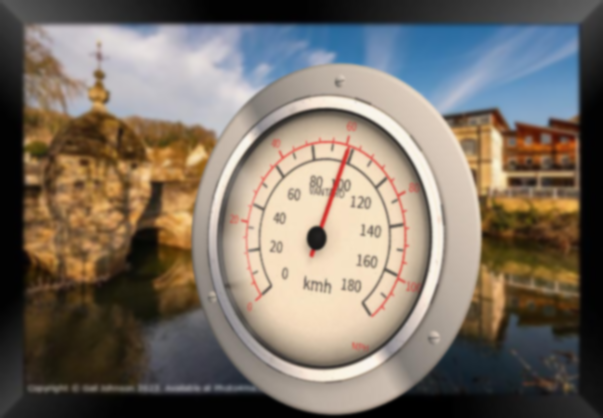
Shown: 100 km/h
